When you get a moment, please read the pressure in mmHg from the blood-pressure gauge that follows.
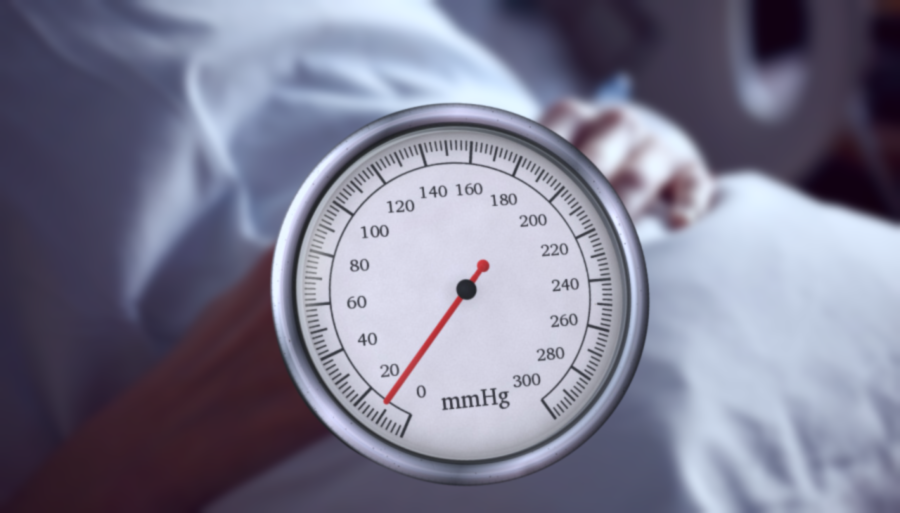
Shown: 12 mmHg
